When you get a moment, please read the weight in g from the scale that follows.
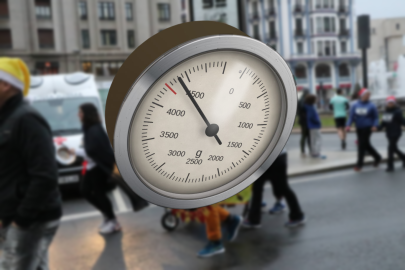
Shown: 4400 g
